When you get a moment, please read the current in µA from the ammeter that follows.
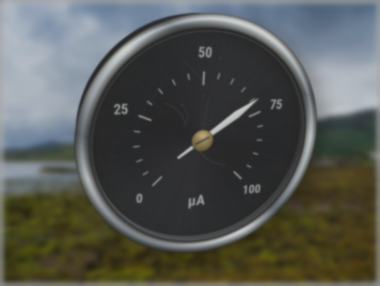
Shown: 70 µA
